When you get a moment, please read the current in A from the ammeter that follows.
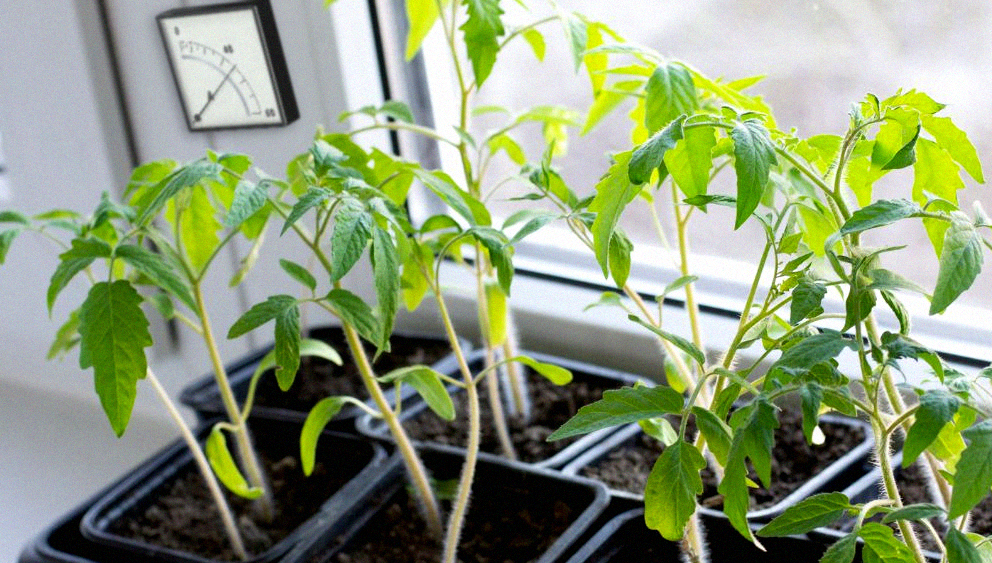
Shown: 45 A
